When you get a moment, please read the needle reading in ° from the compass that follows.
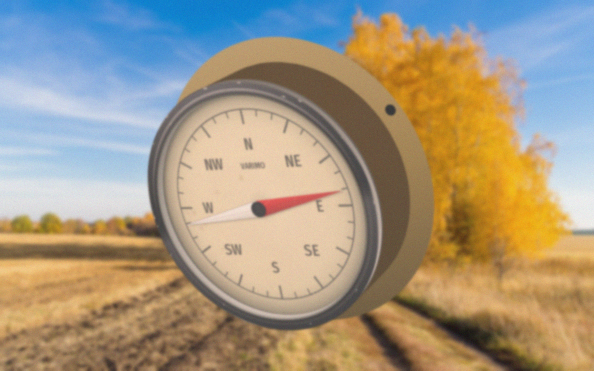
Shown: 80 °
